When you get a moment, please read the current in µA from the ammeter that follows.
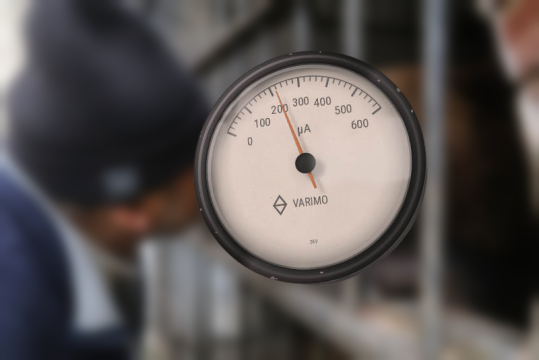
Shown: 220 µA
